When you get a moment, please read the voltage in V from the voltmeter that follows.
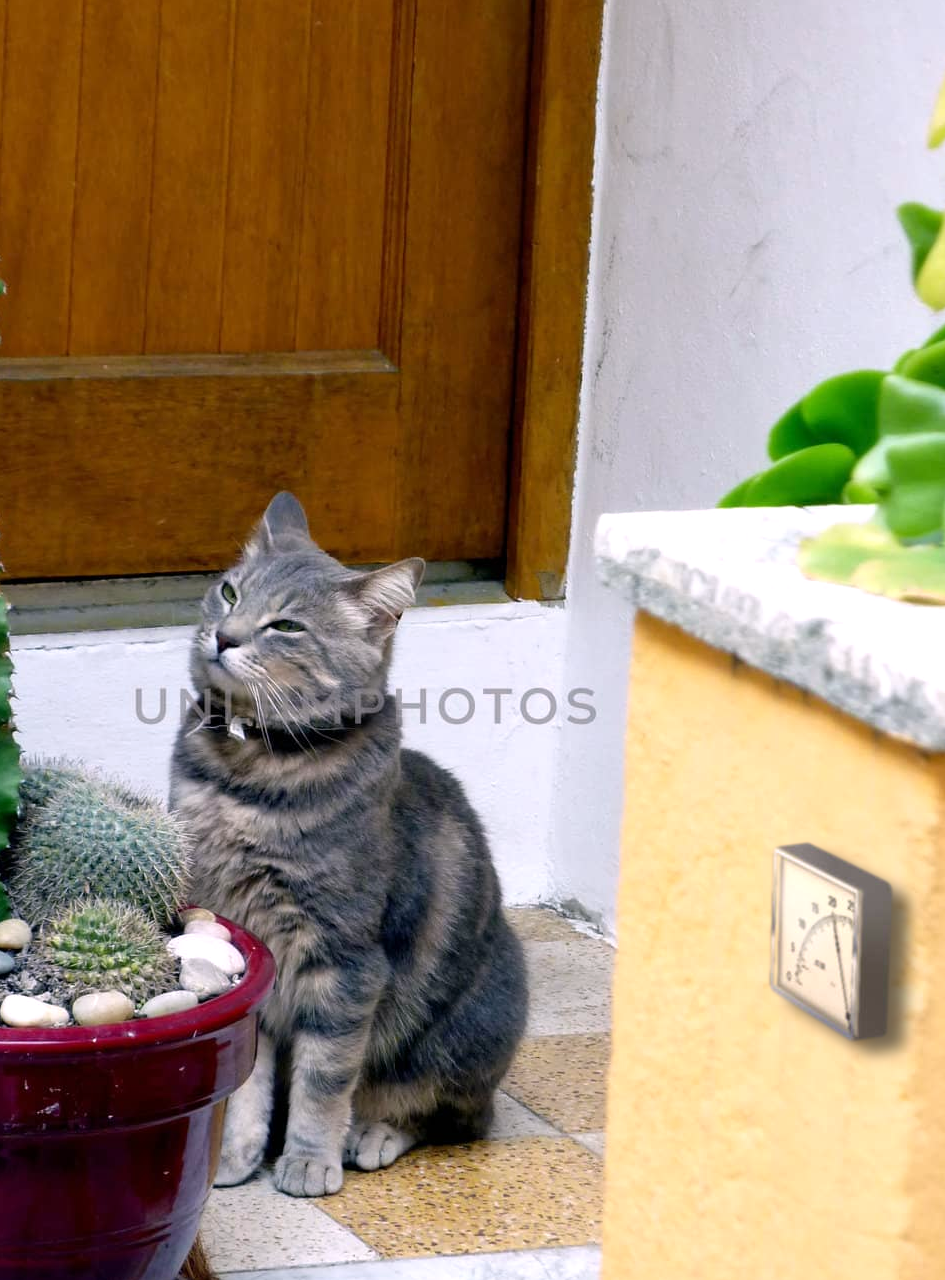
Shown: 20 V
